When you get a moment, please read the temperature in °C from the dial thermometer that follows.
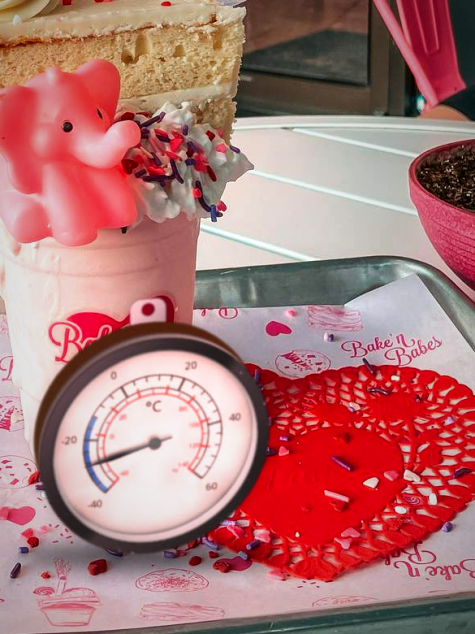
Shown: -28 °C
